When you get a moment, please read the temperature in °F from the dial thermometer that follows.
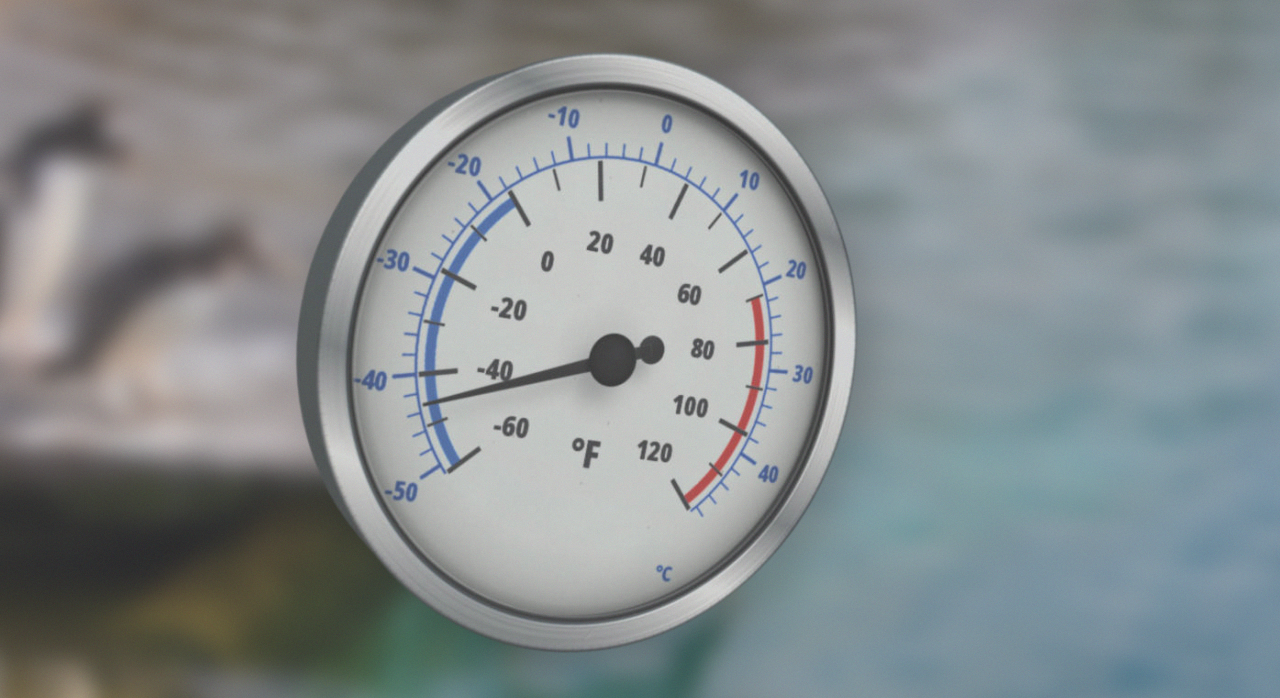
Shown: -45 °F
